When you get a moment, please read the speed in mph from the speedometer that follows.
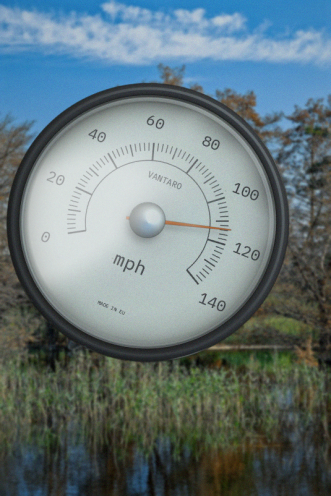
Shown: 114 mph
